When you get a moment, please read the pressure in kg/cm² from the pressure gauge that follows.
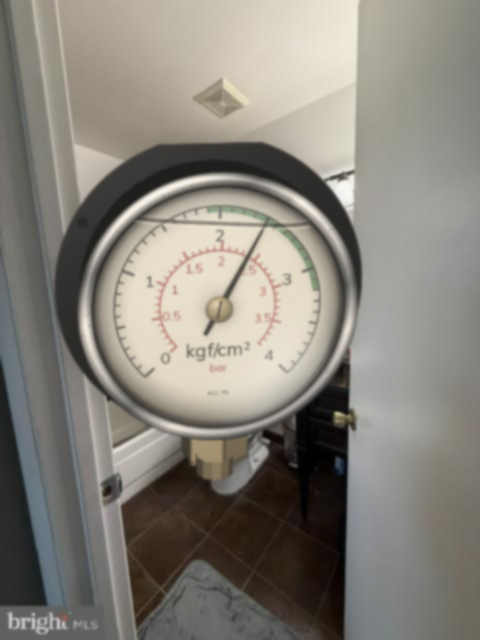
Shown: 2.4 kg/cm²
